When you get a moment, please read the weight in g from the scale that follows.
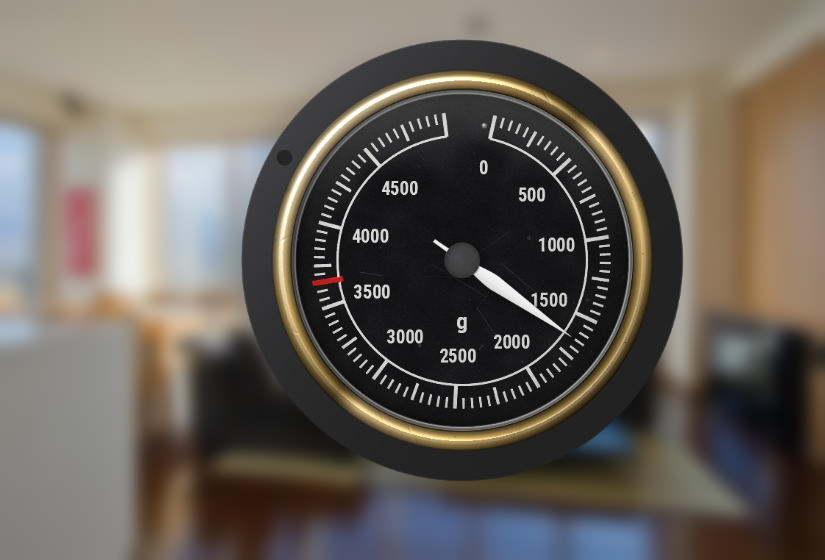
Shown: 1650 g
